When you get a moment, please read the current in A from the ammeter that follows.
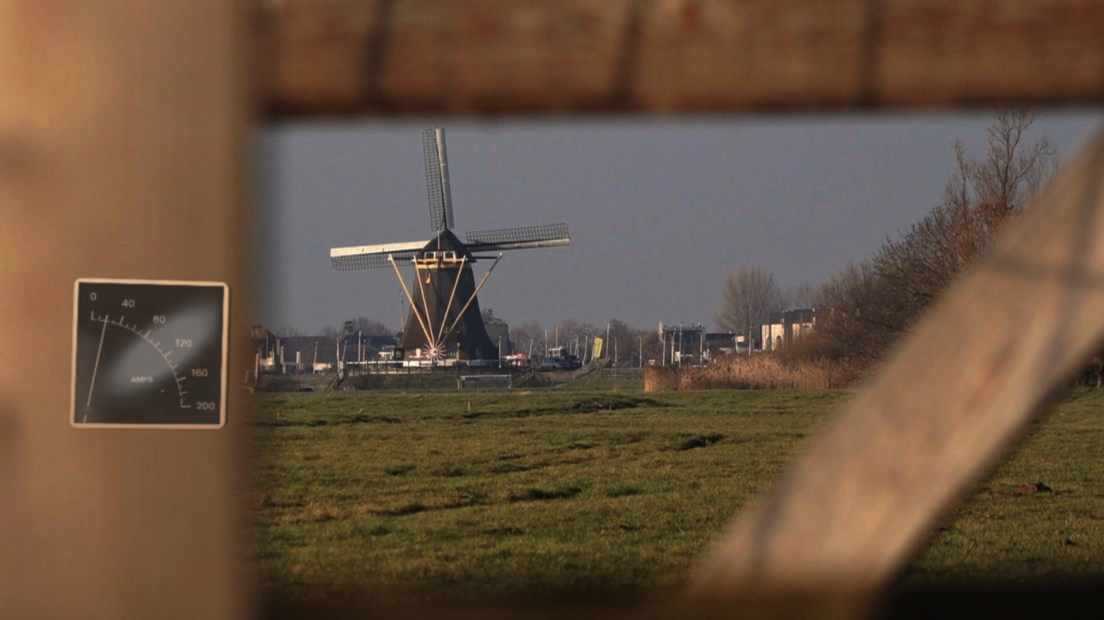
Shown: 20 A
